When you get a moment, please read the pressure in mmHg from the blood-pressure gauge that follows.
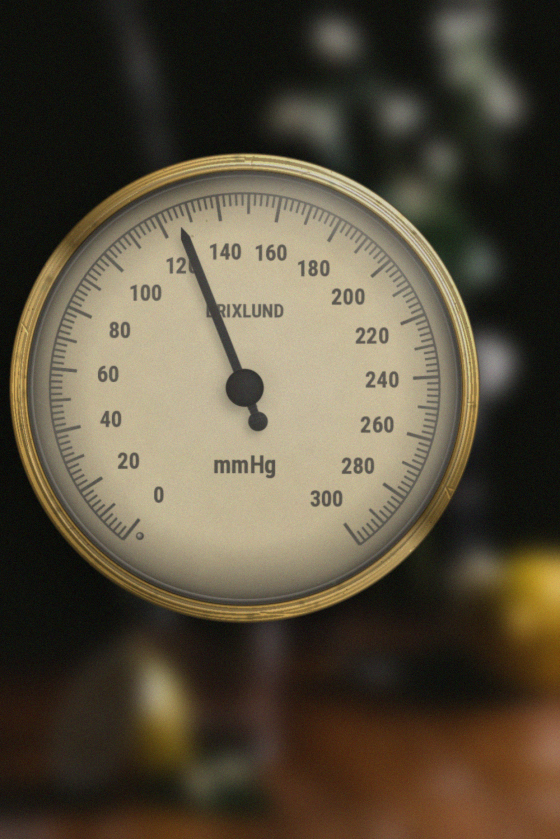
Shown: 126 mmHg
